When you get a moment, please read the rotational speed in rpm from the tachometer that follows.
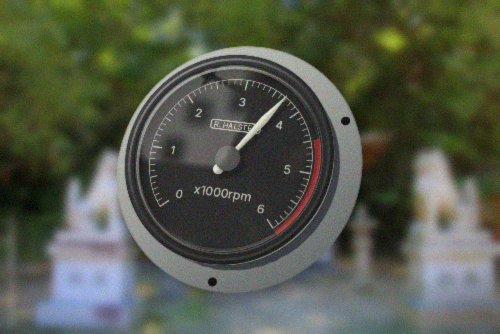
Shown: 3700 rpm
